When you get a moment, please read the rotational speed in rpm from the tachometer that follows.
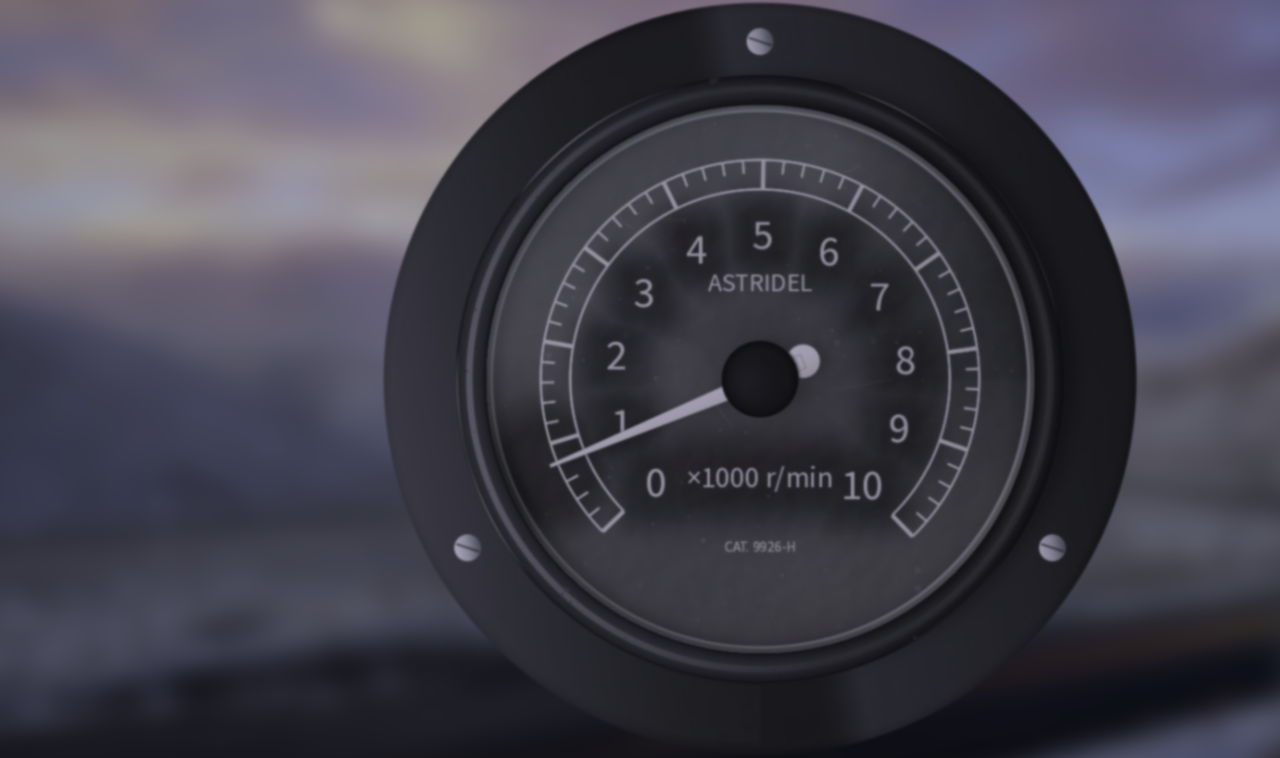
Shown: 800 rpm
